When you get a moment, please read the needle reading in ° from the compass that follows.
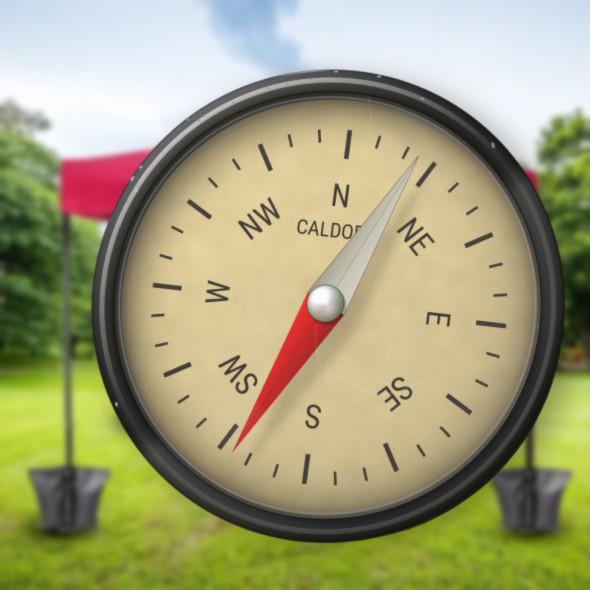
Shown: 205 °
